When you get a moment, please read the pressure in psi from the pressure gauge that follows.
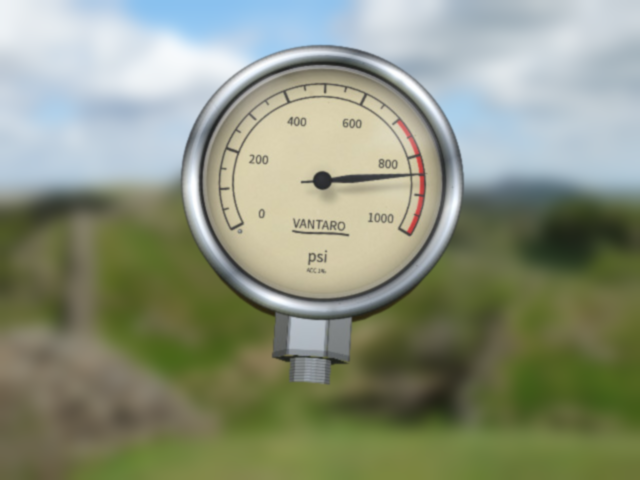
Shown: 850 psi
